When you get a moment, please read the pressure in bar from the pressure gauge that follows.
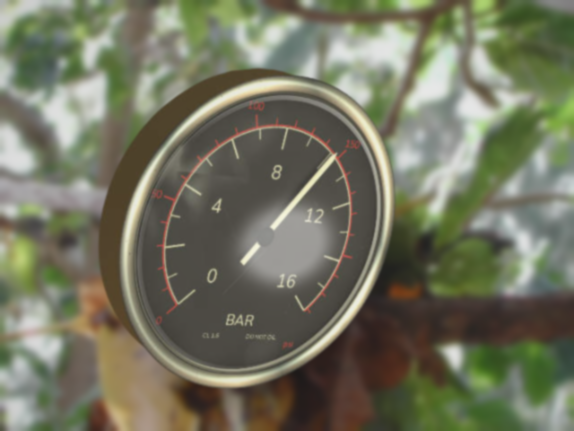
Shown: 10 bar
